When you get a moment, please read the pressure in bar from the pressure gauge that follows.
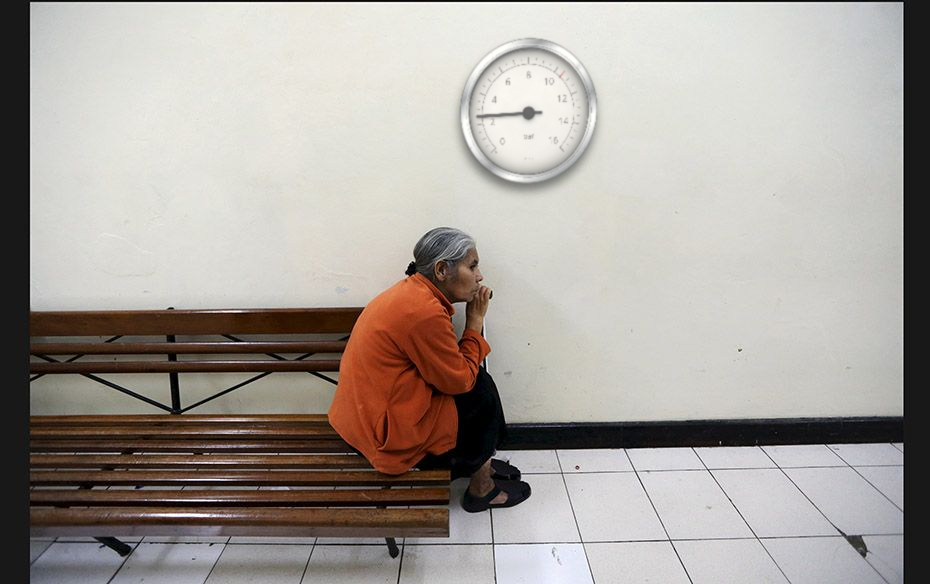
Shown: 2.5 bar
